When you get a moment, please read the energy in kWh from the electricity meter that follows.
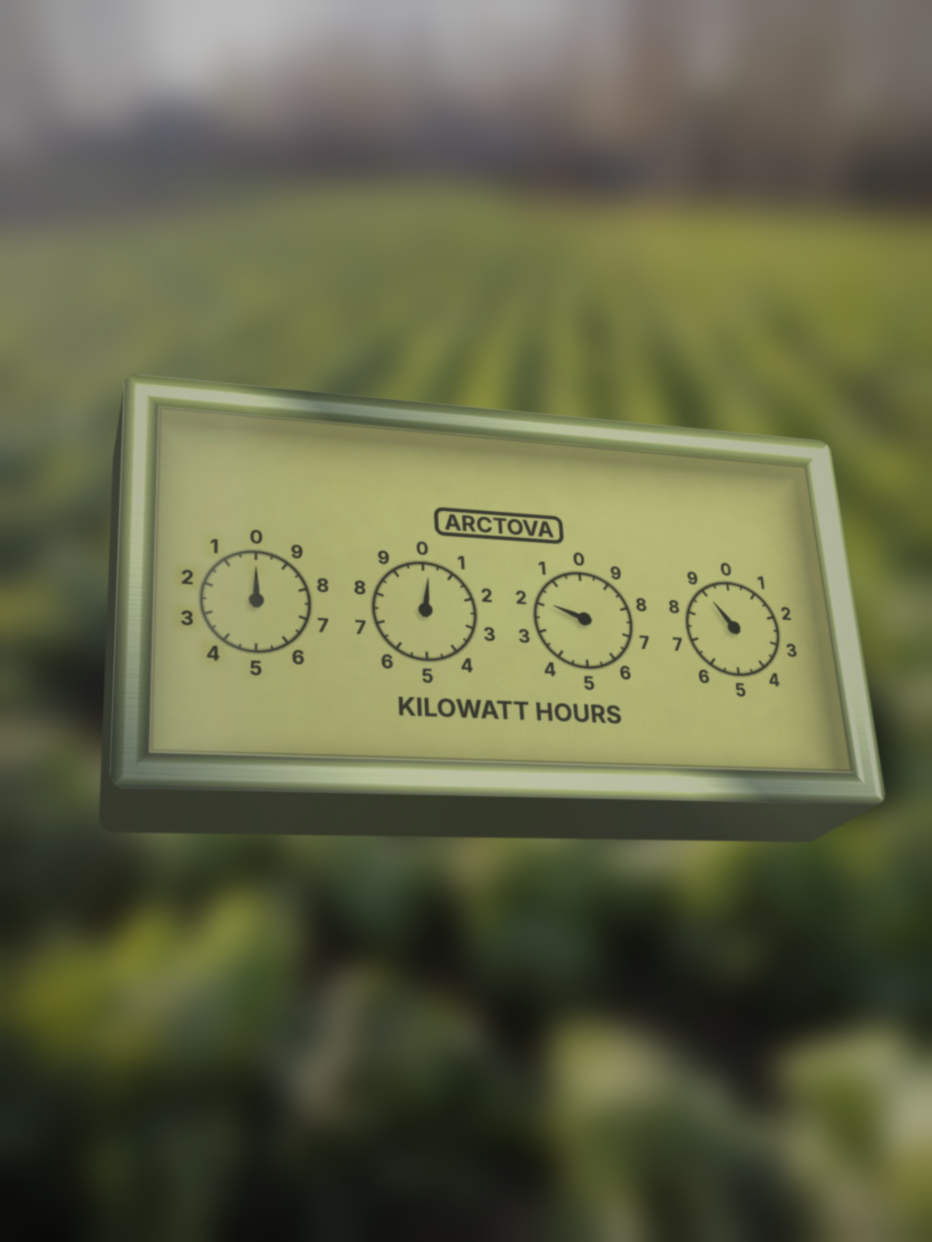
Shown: 19 kWh
